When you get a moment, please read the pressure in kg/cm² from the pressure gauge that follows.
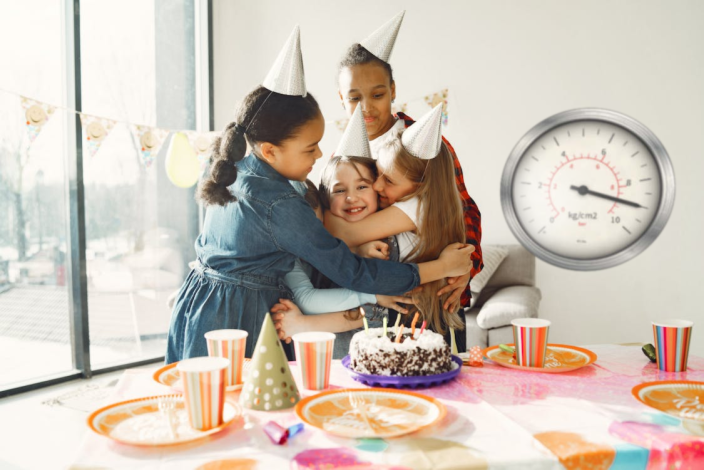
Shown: 9 kg/cm²
